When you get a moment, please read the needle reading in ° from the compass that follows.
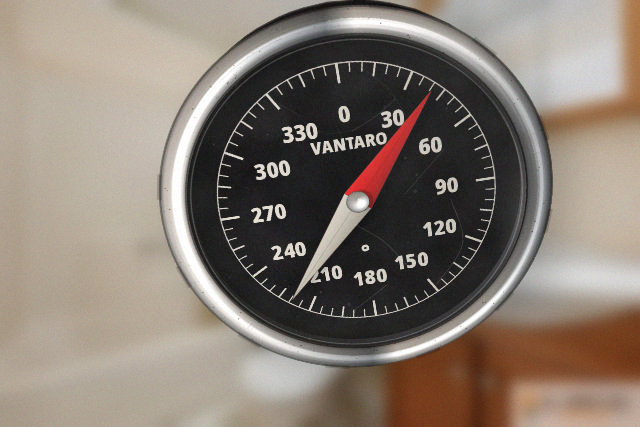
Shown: 40 °
